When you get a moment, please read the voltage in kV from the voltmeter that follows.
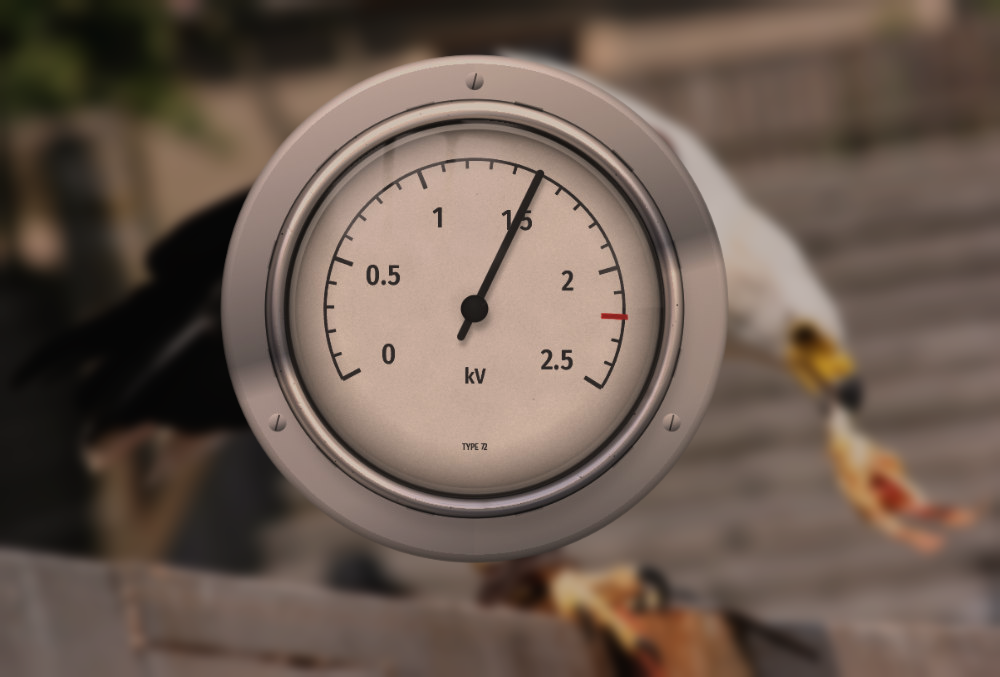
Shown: 1.5 kV
